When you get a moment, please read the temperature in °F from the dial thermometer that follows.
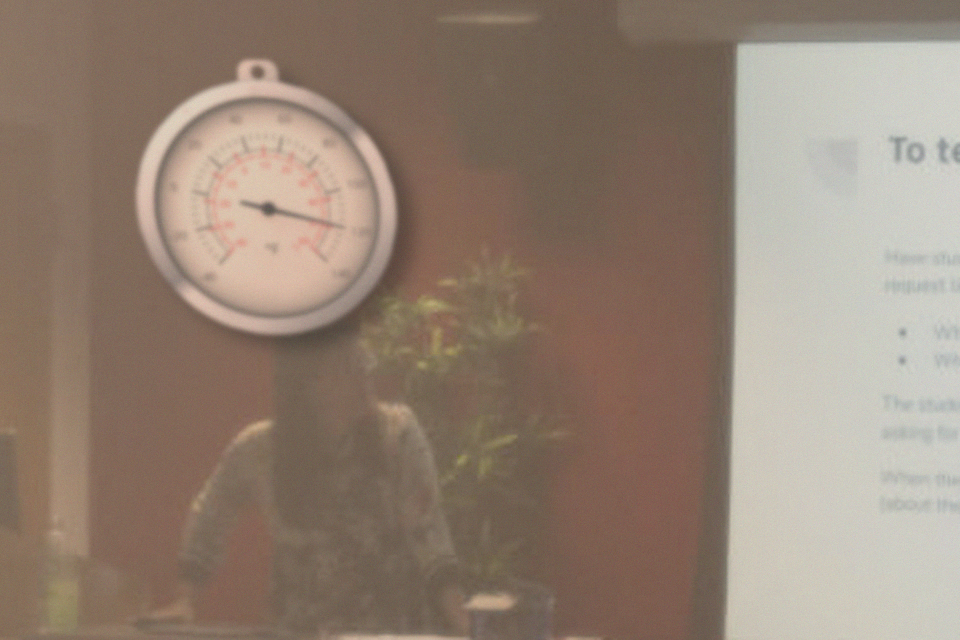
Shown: 120 °F
